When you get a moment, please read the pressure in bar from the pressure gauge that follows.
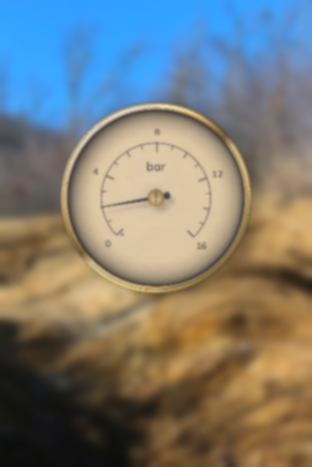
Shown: 2 bar
